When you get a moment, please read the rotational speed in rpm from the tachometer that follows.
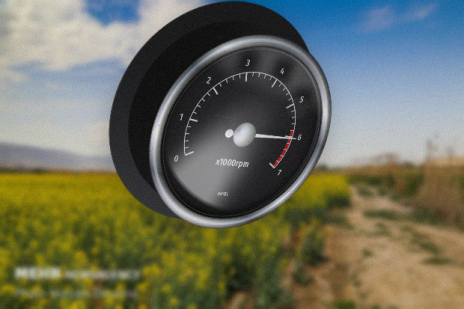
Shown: 6000 rpm
